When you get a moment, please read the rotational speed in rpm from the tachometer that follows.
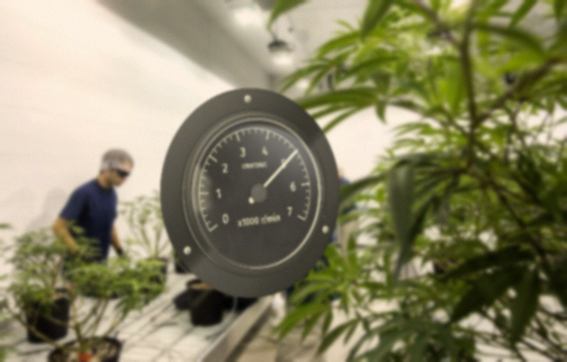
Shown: 5000 rpm
